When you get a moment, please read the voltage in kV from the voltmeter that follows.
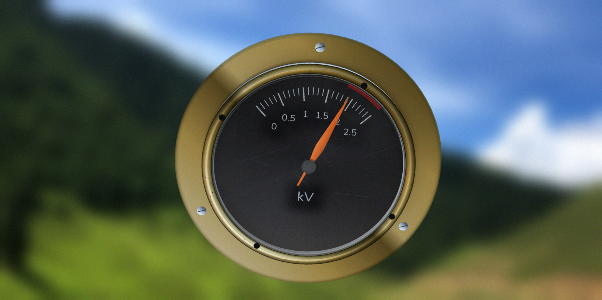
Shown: 1.9 kV
